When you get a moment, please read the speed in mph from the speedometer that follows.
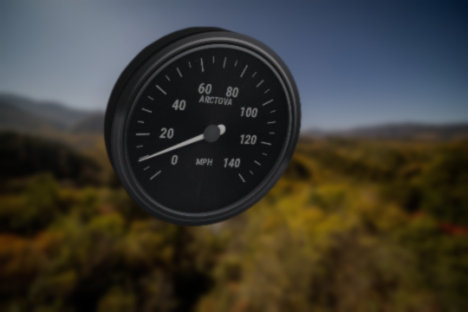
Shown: 10 mph
